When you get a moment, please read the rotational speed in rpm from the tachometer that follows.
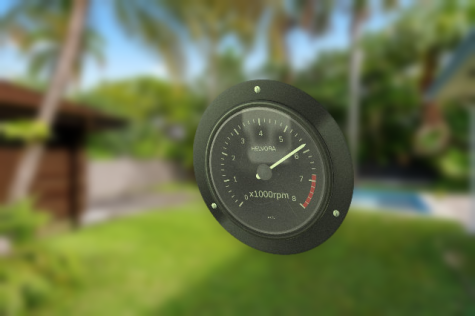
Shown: 5800 rpm
